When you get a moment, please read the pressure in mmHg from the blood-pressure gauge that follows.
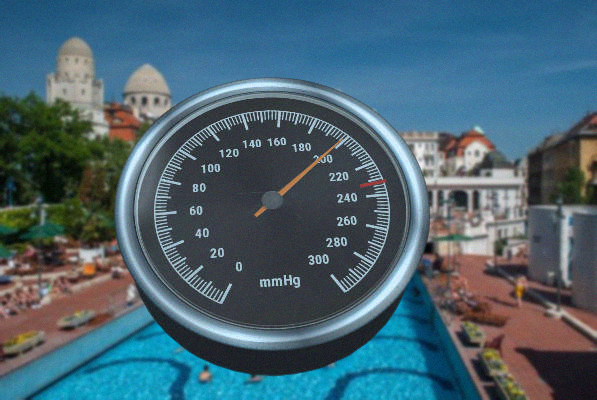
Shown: 200 mmHg
